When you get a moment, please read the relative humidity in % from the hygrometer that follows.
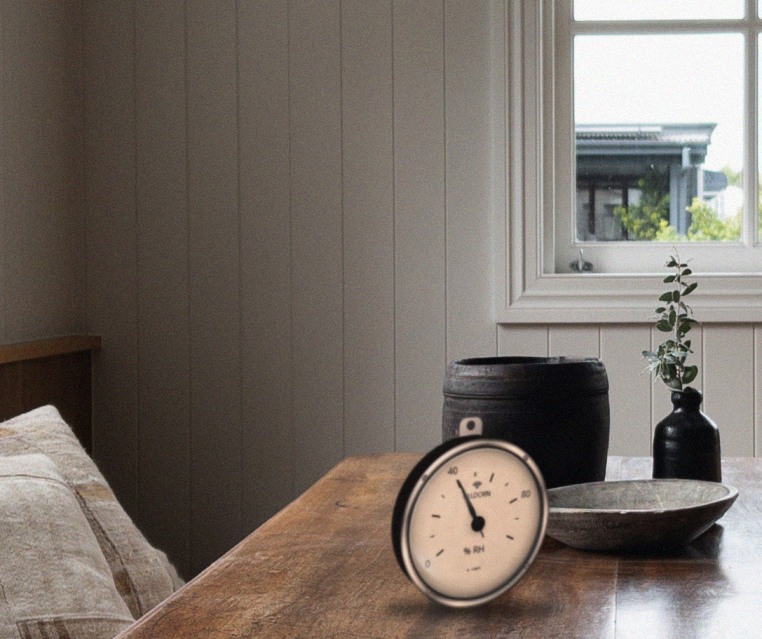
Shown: 40 %
